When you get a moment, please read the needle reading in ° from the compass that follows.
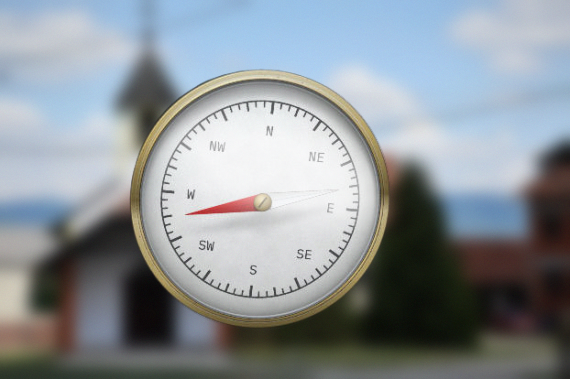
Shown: 255 °
